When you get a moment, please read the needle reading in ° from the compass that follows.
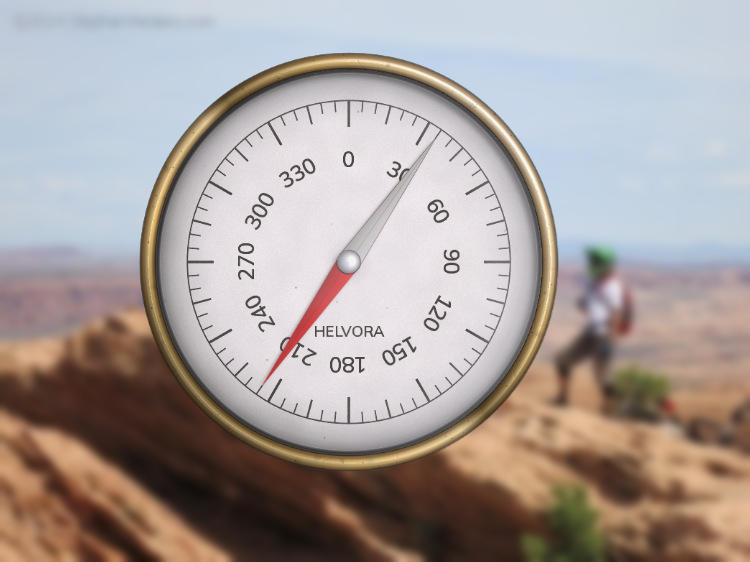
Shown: 215 °
